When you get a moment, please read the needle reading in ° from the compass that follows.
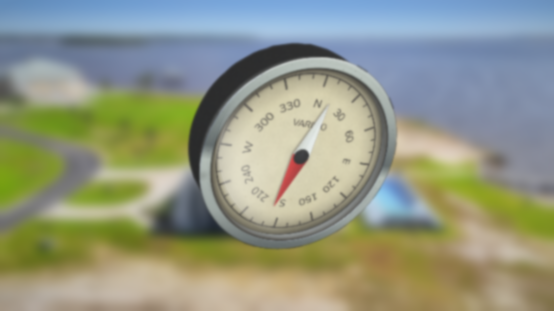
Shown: 190 °
